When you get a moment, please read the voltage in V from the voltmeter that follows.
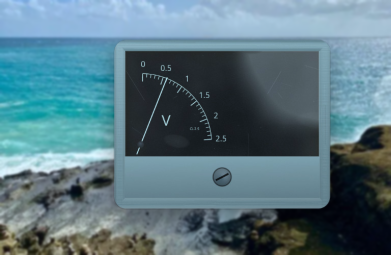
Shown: 0.6 V
